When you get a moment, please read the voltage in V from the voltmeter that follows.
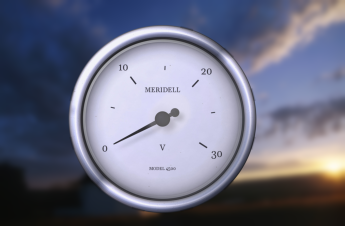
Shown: 0 V
